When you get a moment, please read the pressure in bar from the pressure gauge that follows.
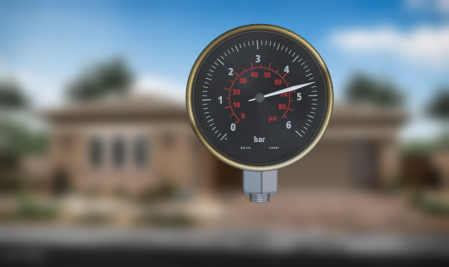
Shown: 4.7 bar
